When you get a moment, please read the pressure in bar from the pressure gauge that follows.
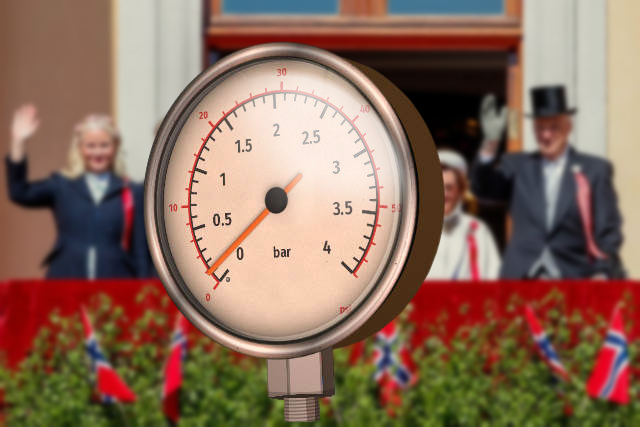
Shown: 0.1 bar
